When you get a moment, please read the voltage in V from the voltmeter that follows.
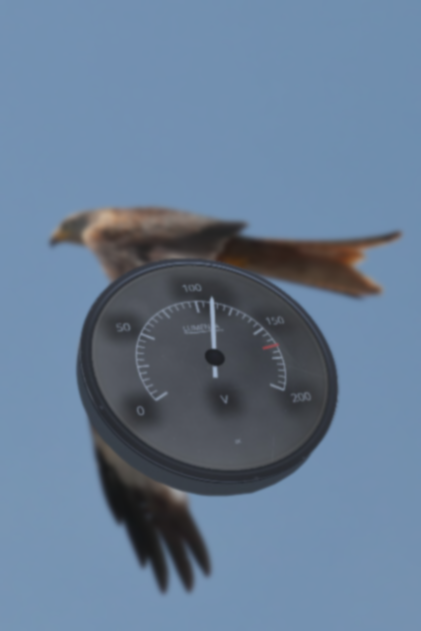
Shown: 110 V
